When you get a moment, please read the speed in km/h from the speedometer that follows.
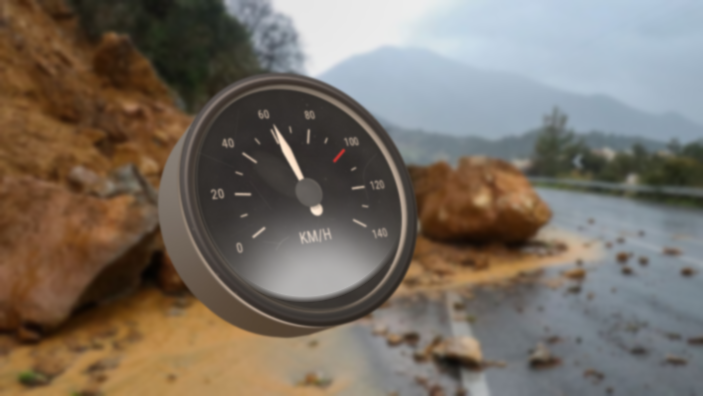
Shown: 60 km/h
